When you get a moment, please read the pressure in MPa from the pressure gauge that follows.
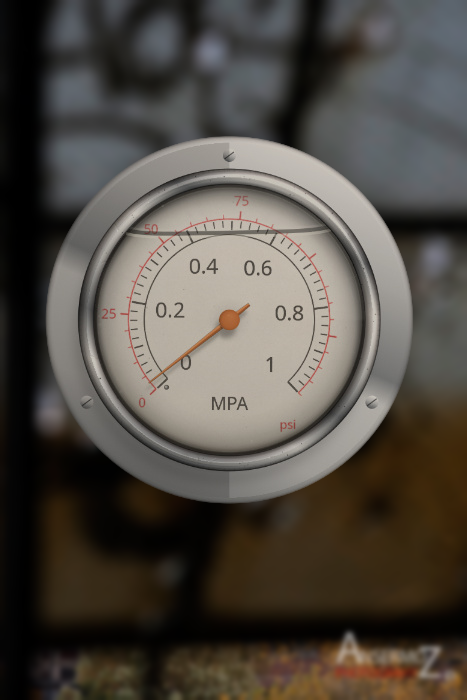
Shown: 0.02 MPa
